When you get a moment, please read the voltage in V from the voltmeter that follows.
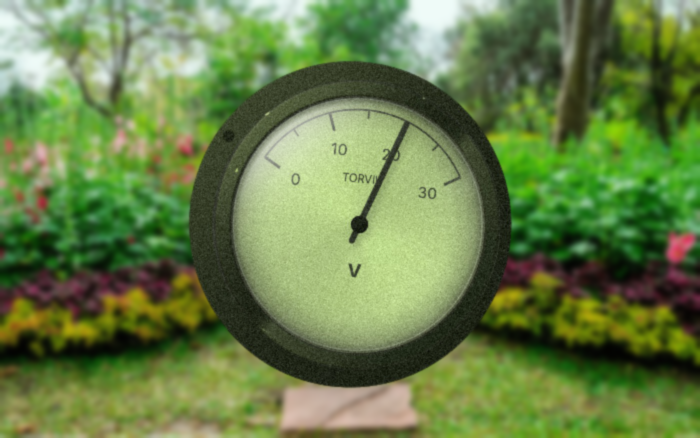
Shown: 20 V
